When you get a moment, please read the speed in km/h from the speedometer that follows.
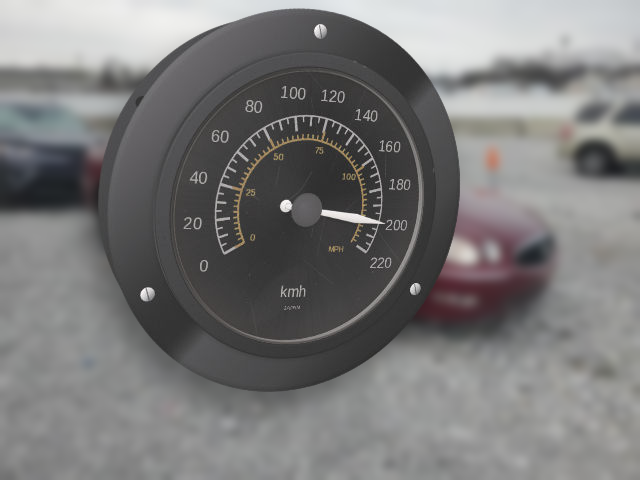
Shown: 200 km/h
